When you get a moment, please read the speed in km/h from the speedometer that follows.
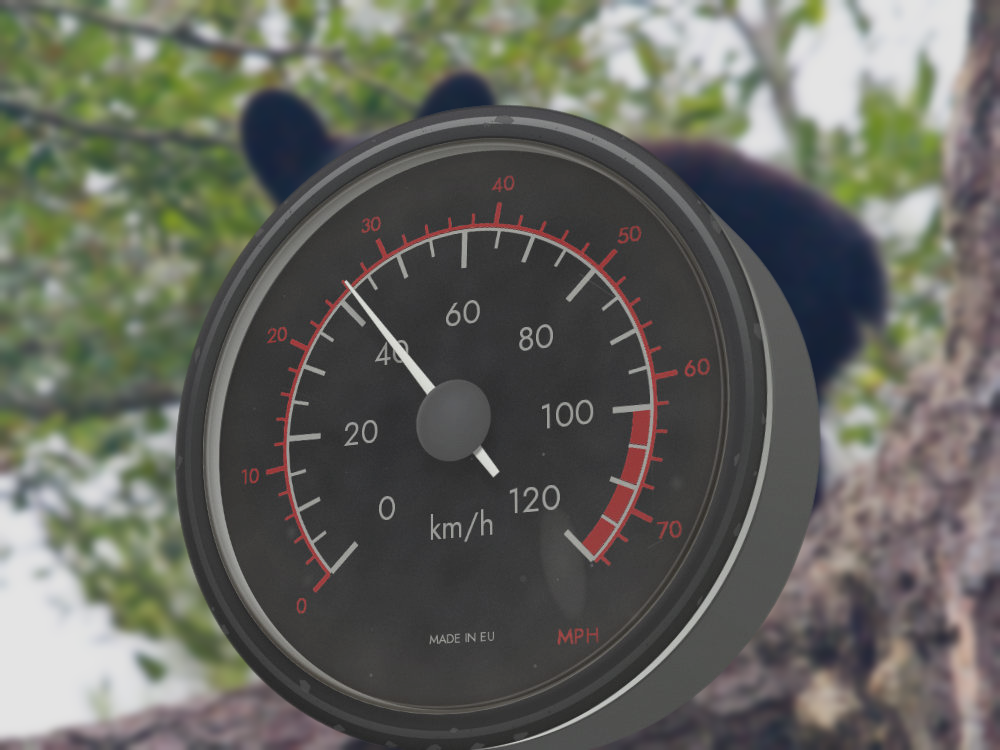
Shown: 42.5 km/h
